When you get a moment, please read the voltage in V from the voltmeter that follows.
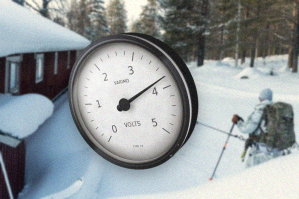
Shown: 3.8 V
